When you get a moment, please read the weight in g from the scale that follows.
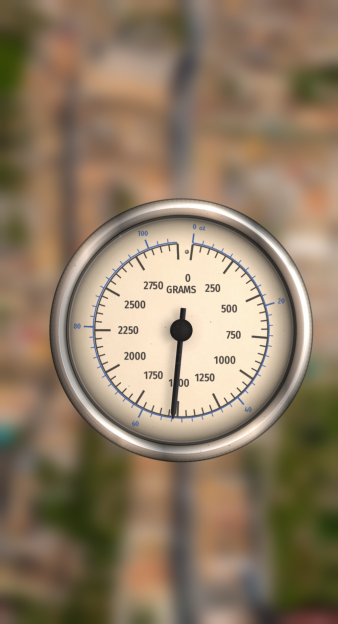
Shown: 1525 g
